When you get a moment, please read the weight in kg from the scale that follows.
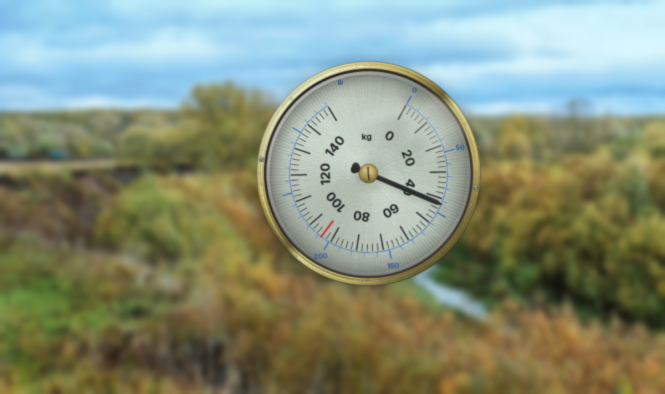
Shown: 42 kg
